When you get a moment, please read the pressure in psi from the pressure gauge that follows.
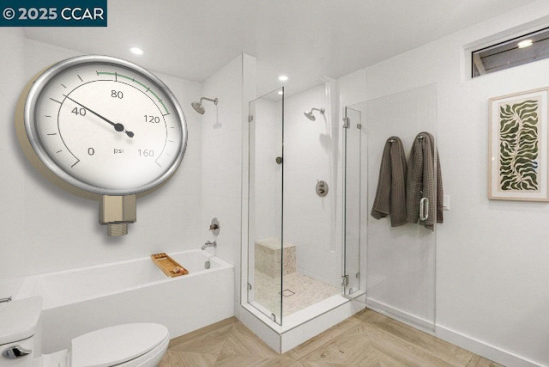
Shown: 45 psi
